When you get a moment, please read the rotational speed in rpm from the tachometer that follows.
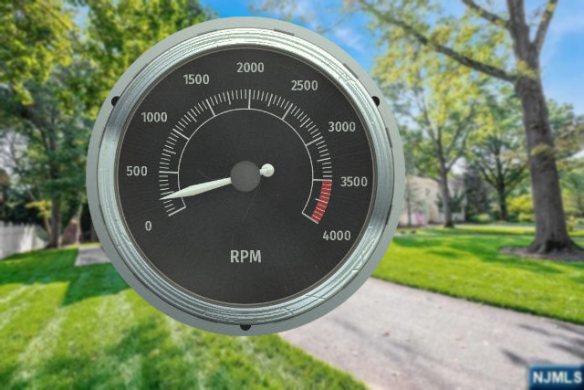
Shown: 200 rpm
